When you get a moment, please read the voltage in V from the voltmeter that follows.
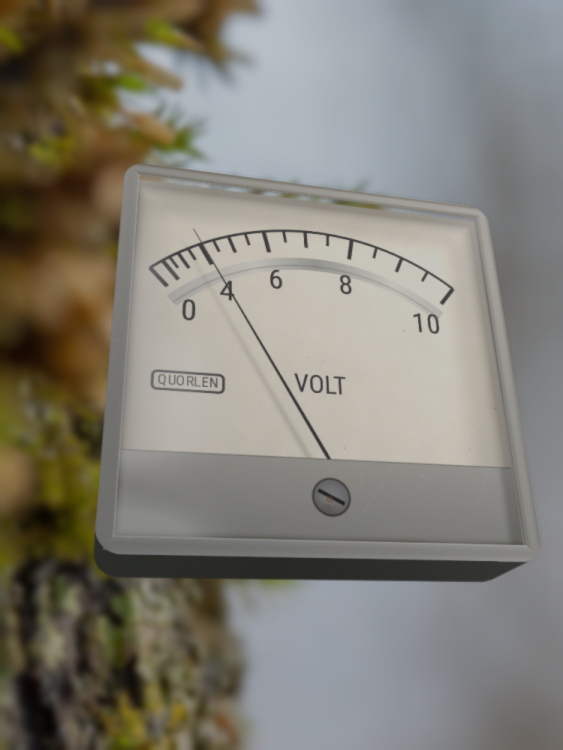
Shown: 4 V
